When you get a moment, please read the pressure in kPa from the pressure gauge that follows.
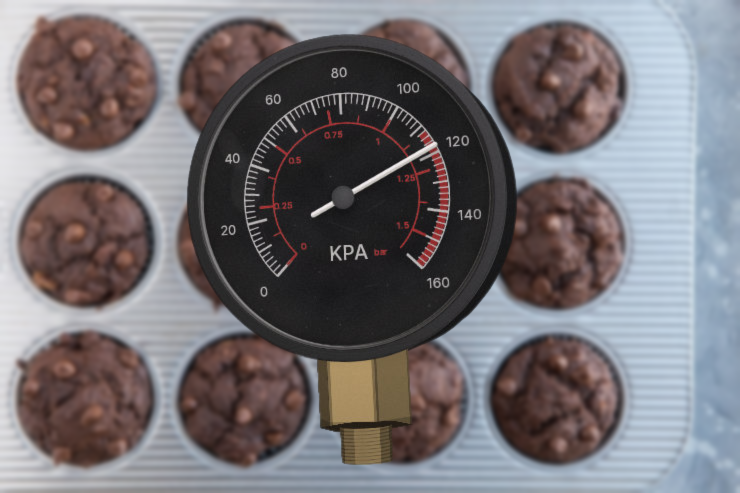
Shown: 118 kPa
